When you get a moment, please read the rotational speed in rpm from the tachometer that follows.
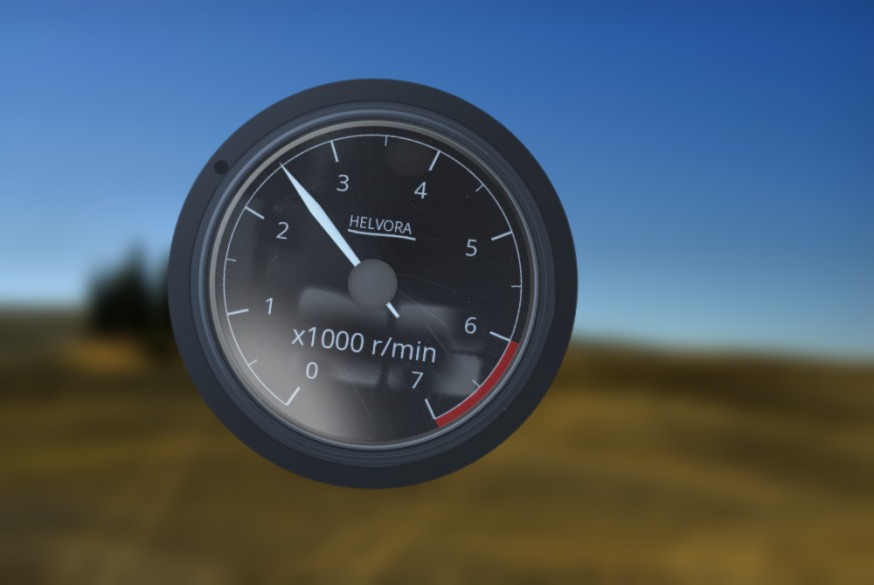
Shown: 2500 rpm
